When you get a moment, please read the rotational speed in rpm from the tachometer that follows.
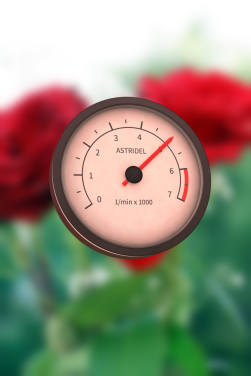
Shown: 5000 rpm
